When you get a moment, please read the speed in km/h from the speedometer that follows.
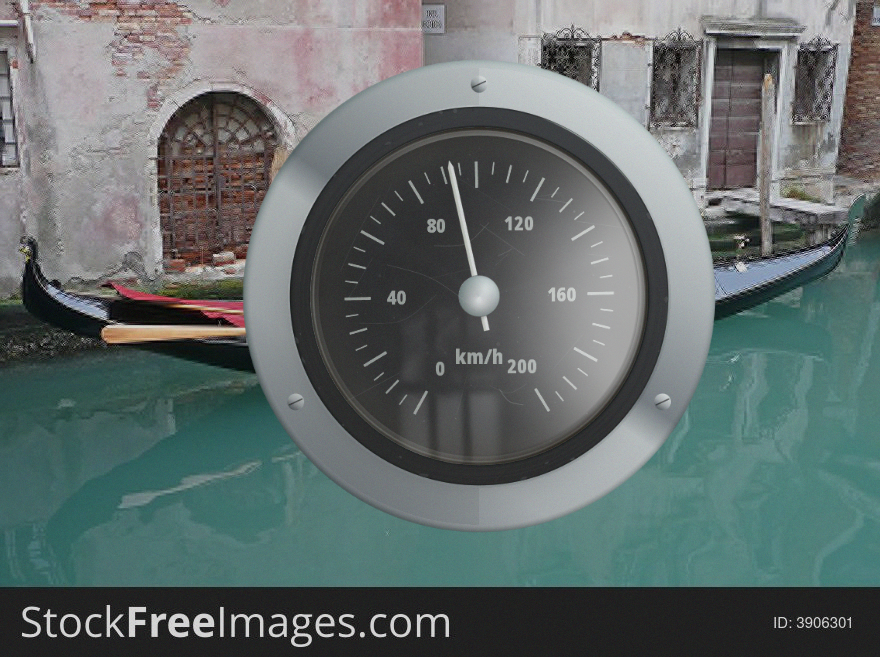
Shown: 92.5 km/h
